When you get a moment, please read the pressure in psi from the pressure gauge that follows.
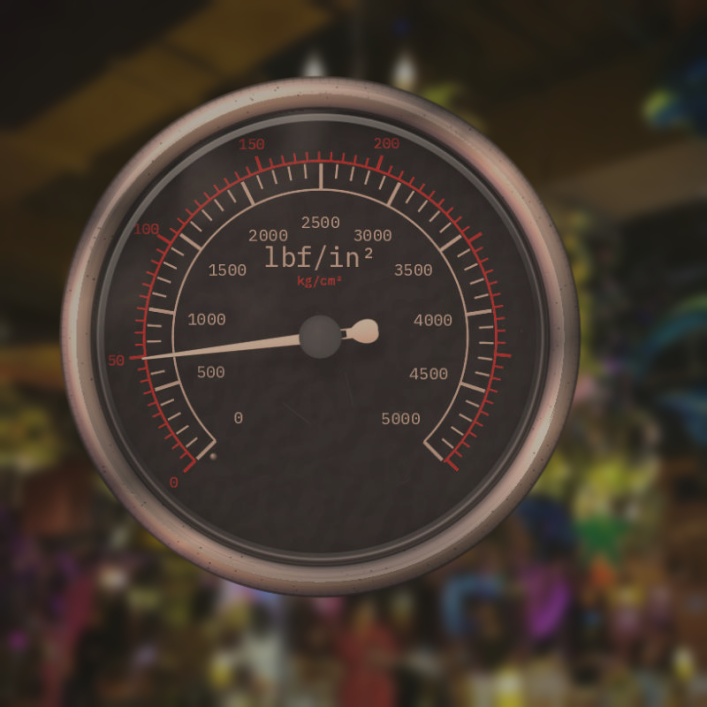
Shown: 700 psi
